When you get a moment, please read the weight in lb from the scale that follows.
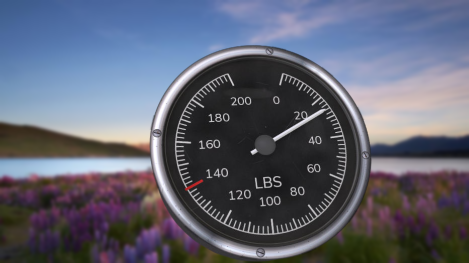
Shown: 26 lb
